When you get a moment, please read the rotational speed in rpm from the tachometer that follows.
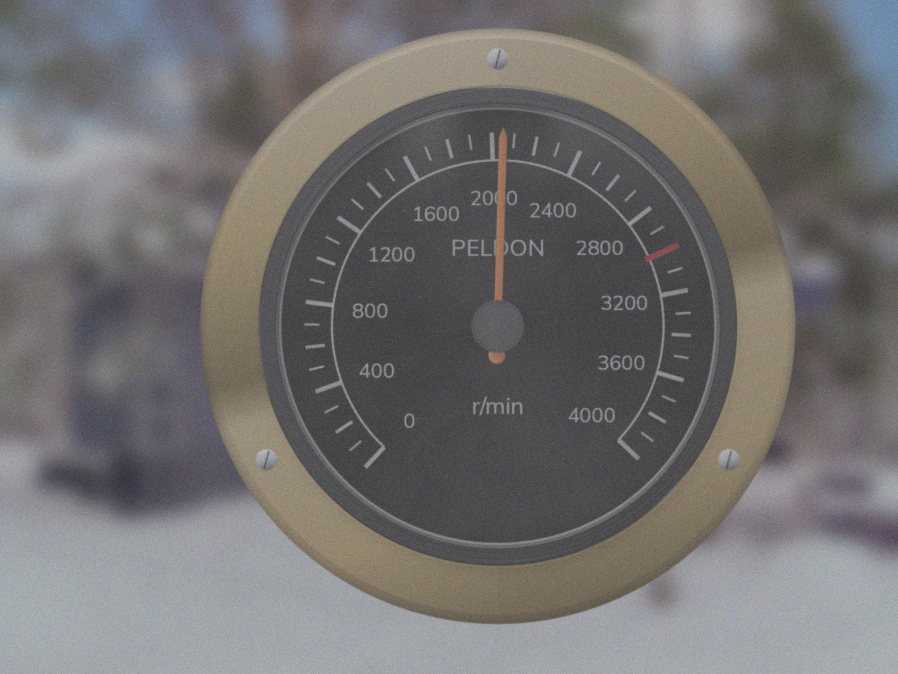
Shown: 2050 rpm
